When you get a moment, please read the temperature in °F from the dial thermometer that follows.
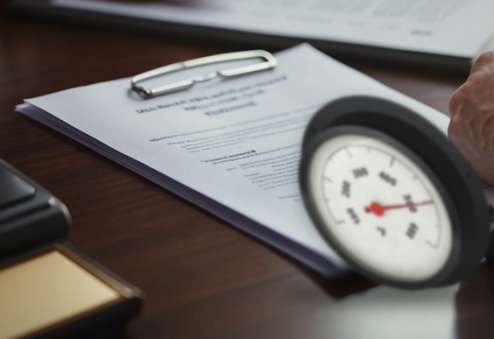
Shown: 500 °F
